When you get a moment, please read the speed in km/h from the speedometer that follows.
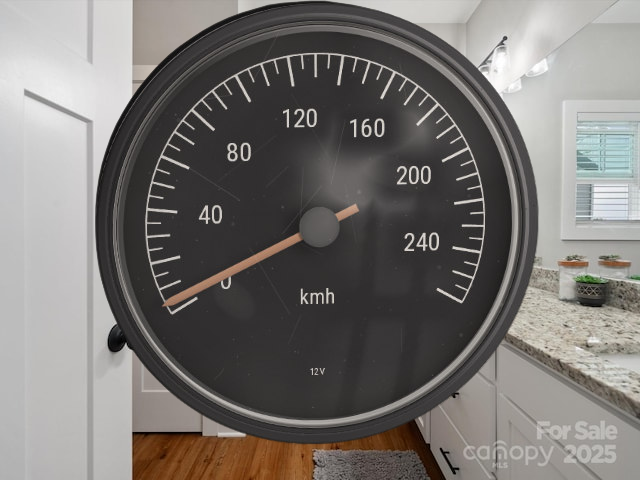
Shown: 5 km/h
